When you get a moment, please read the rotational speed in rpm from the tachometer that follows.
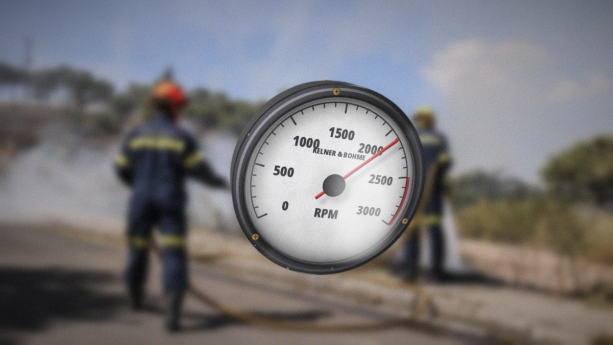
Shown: 2100 rpm
